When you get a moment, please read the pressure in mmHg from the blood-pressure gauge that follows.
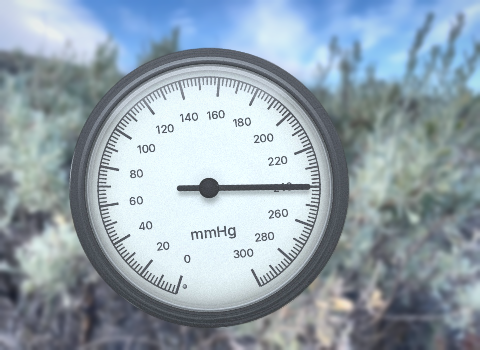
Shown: 240 mmHg
